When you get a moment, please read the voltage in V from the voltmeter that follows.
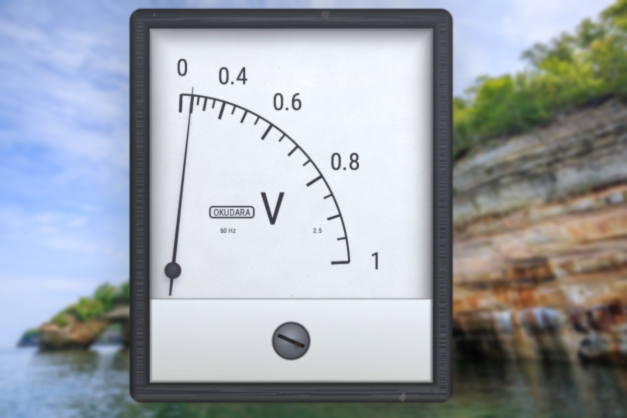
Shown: 0.2 V
